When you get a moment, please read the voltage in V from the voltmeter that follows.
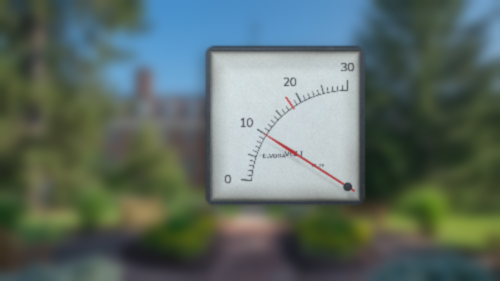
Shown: 10 V
